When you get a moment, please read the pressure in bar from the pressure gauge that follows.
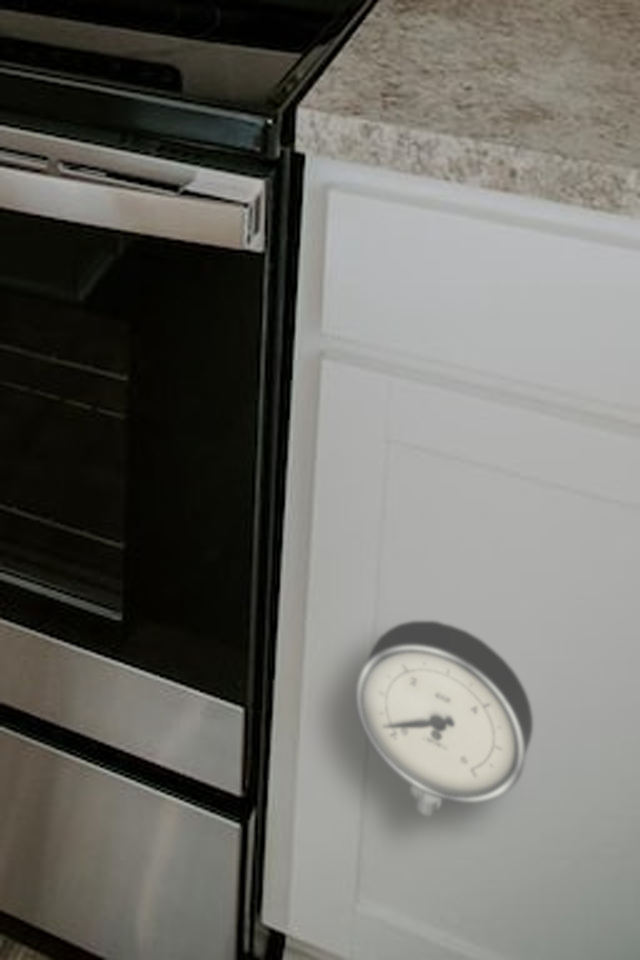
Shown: 0.25 bar
